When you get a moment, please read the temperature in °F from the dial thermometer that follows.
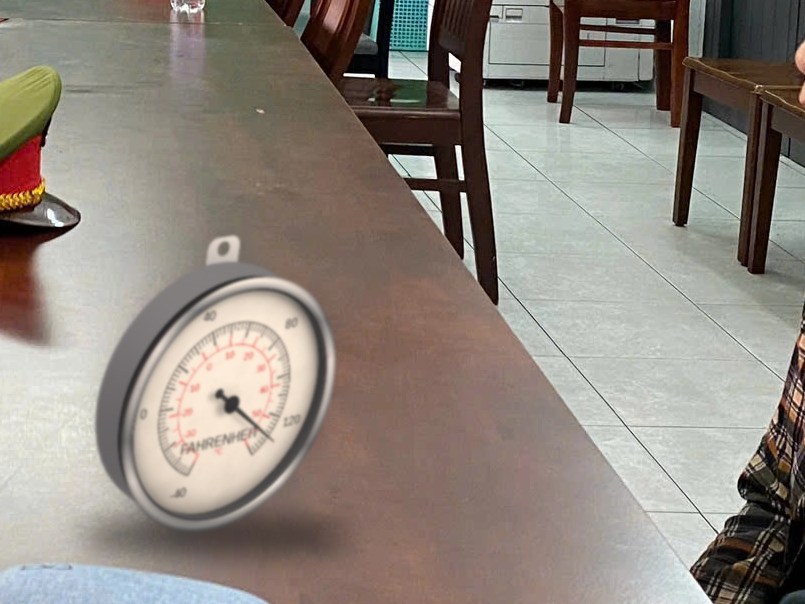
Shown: 130 °F
